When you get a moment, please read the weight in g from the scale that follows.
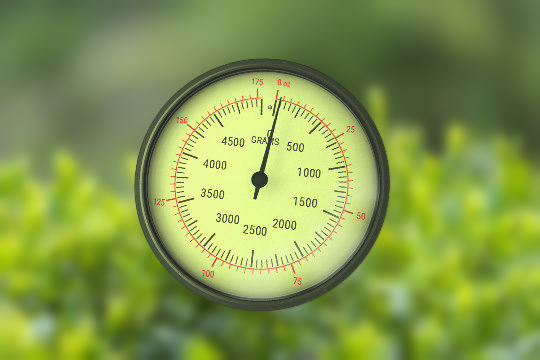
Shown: 50 g
